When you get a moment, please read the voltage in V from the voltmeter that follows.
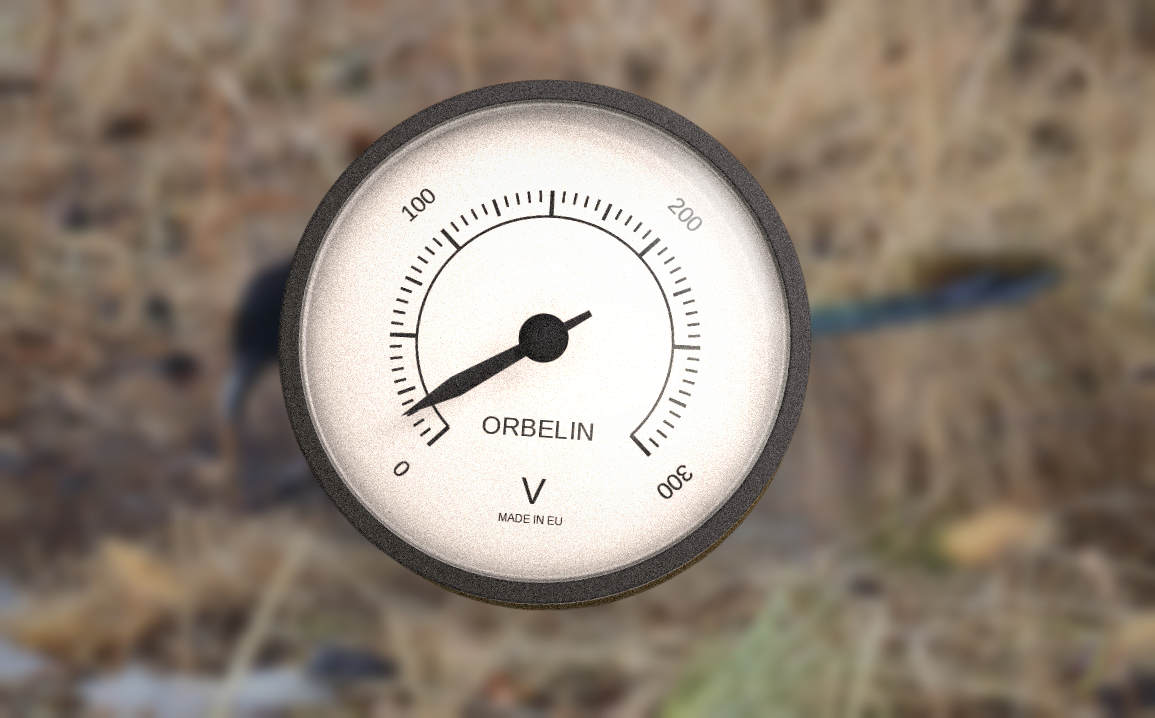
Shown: 15 V
